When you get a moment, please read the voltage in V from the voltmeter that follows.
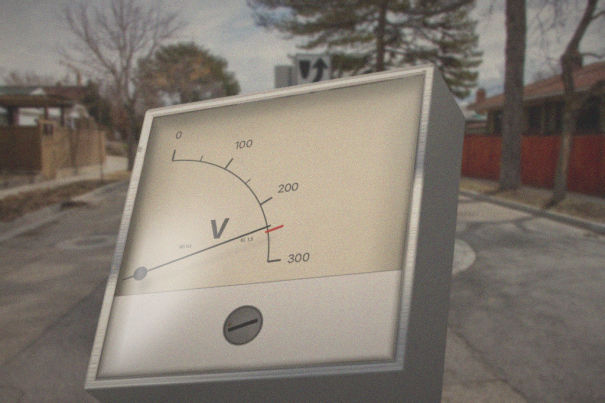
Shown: 250 V
